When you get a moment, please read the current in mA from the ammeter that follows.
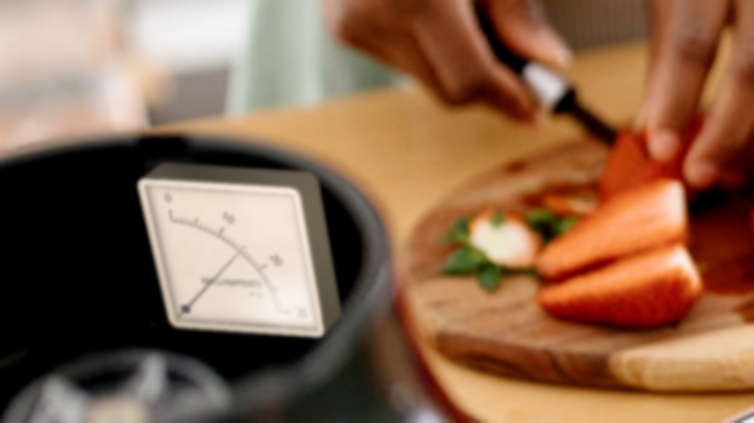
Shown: 15 mA
